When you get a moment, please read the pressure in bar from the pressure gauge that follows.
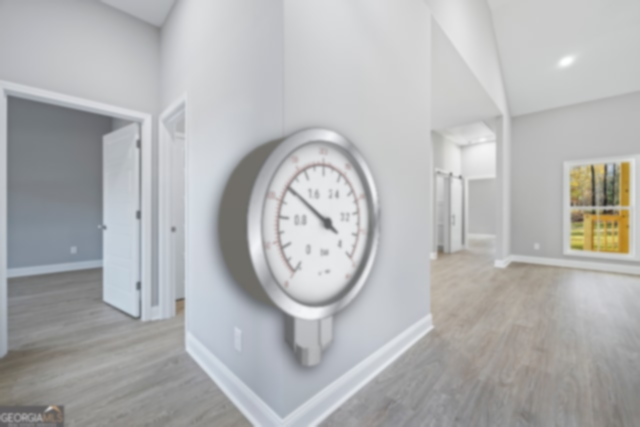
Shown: 1.2 bar
